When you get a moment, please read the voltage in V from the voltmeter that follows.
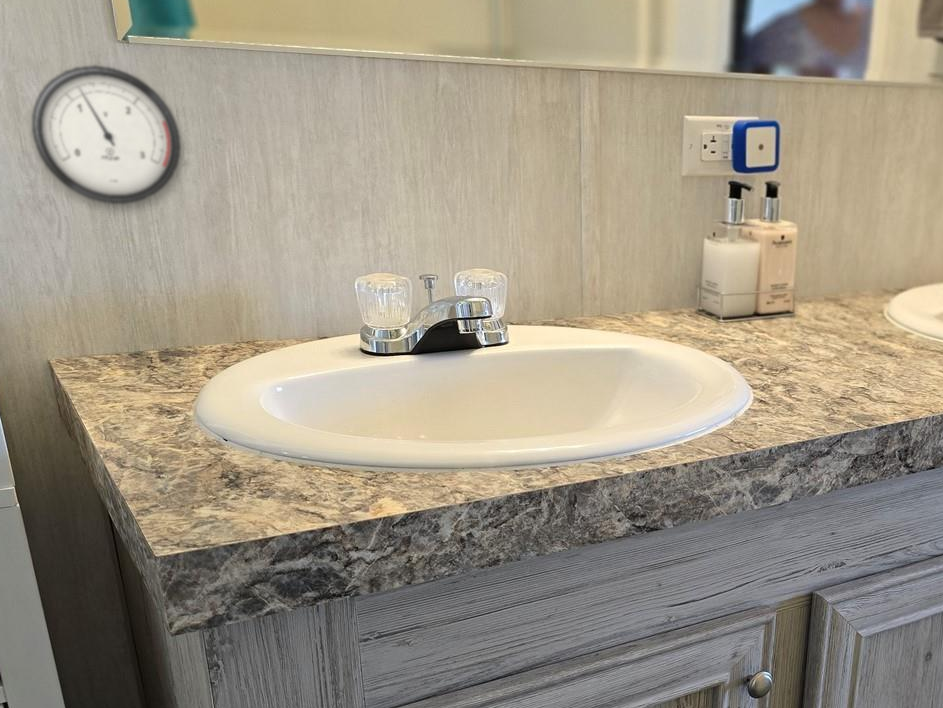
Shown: 1.2 V
